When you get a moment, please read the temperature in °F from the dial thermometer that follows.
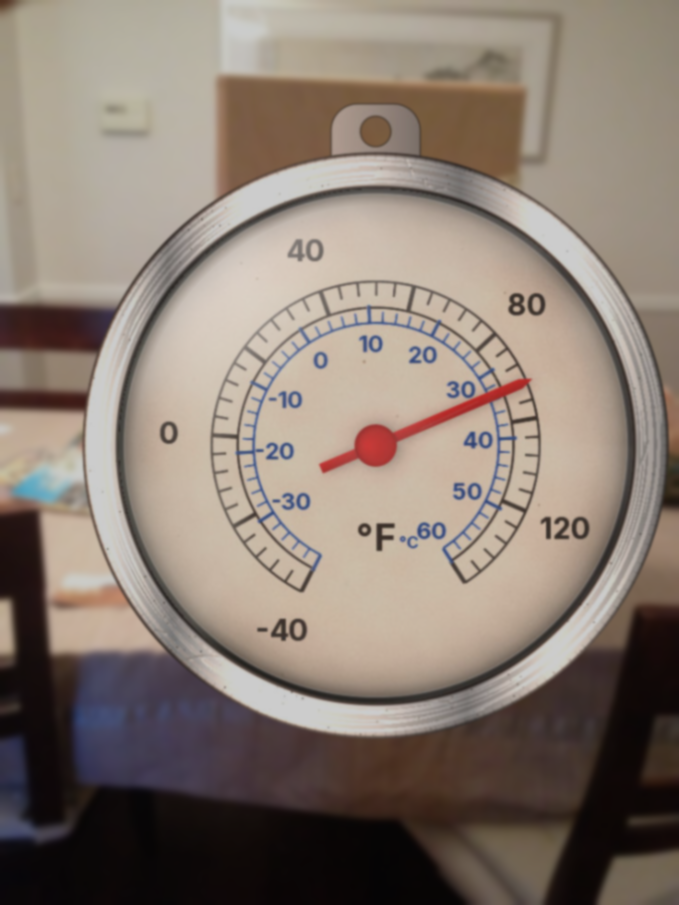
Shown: 92 °F
